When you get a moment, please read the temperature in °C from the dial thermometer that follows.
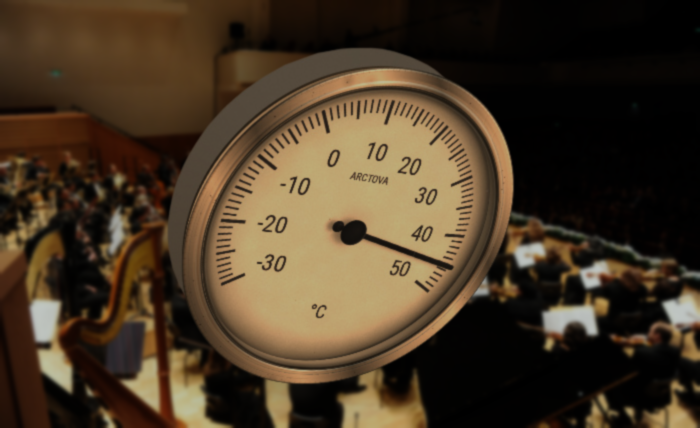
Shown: 45 °C
